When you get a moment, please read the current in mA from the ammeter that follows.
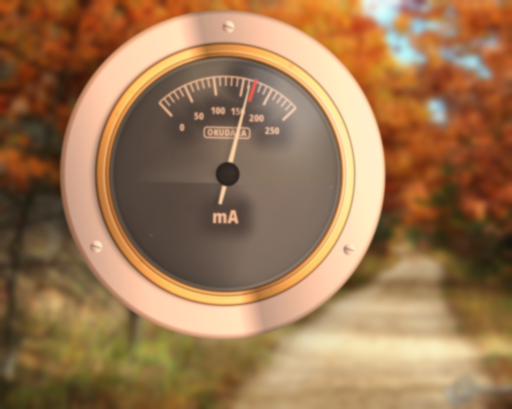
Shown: 160 mA
